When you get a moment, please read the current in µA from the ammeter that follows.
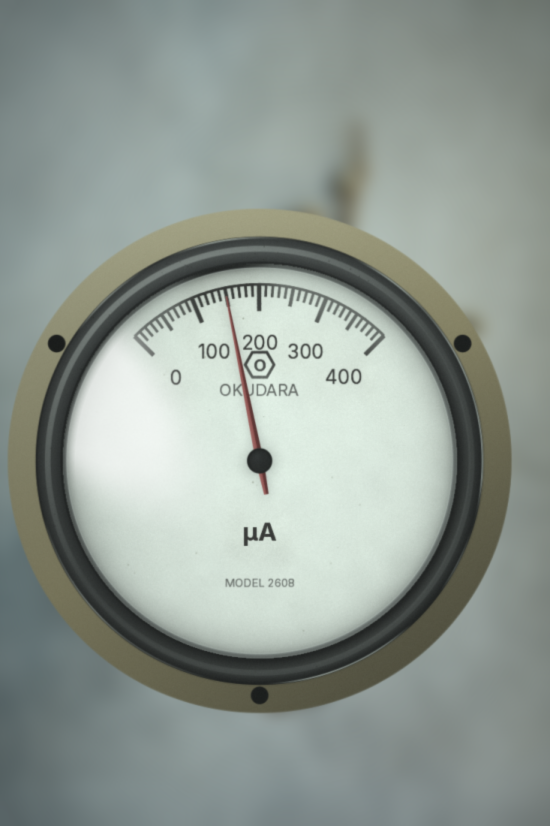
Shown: 150 µA
